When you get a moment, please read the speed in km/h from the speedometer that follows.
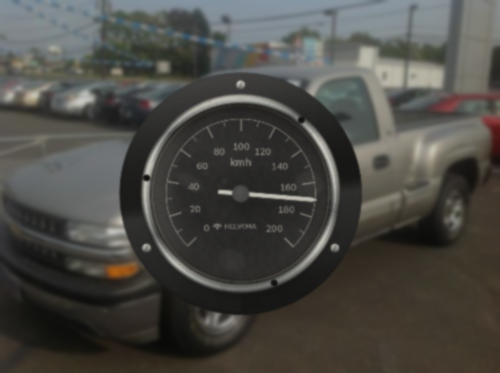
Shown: 170 km/h
